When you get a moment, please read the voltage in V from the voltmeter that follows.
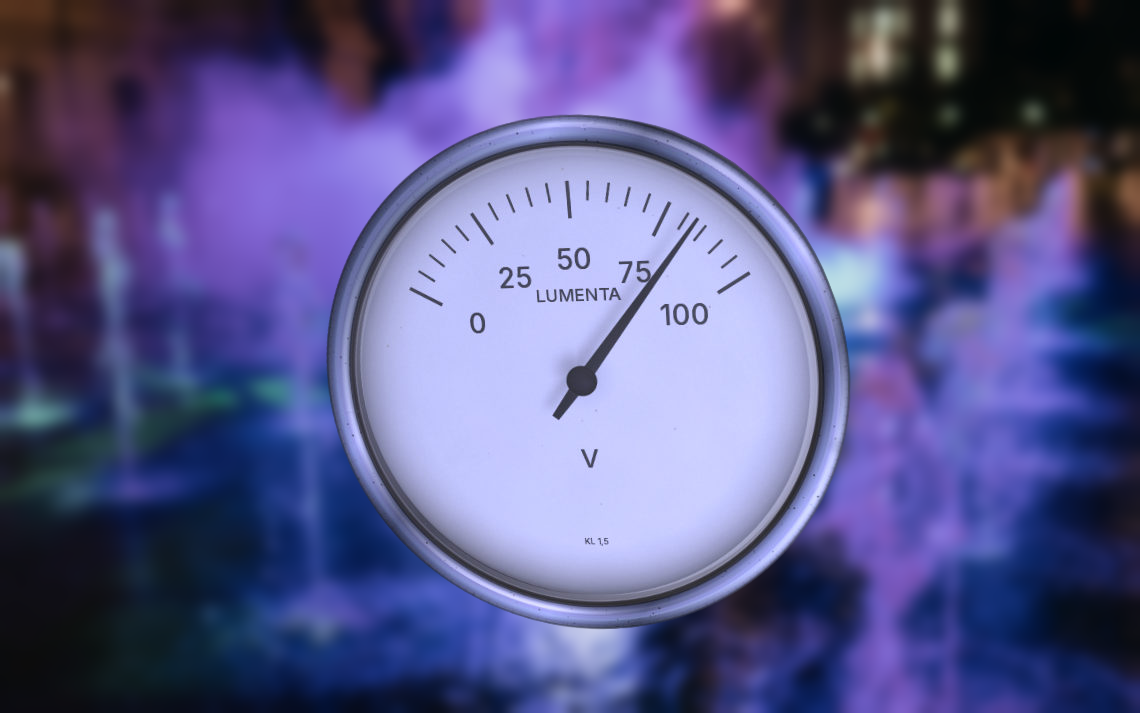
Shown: 82.5 V
